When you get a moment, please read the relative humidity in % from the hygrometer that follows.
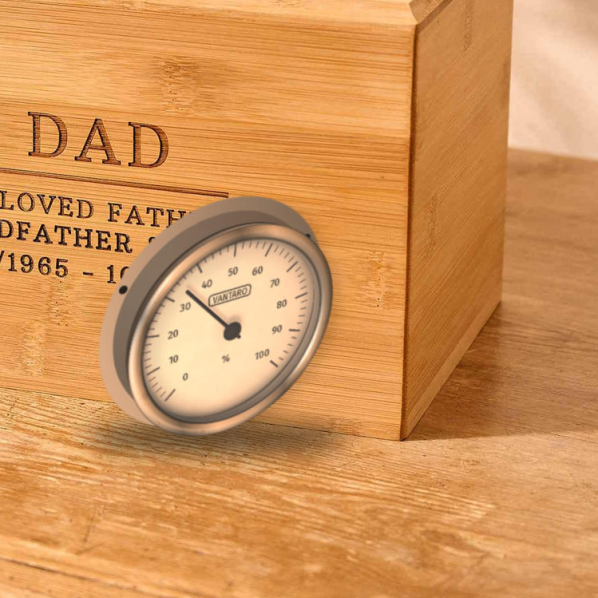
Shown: 34 %
